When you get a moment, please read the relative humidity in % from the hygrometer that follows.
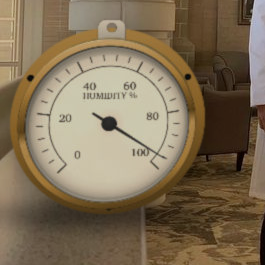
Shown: 96 %
